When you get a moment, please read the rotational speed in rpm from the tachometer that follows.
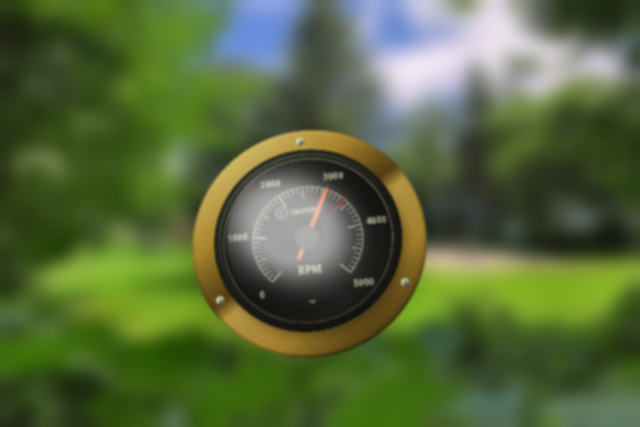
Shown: 3000 rpm
